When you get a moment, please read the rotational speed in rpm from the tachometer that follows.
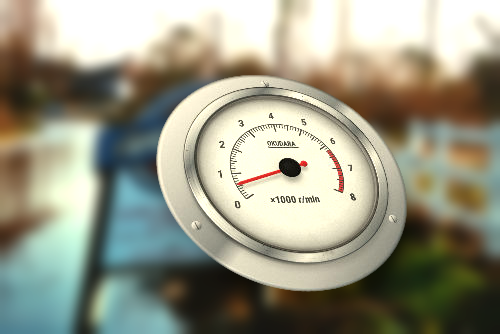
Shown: 500 rpm
